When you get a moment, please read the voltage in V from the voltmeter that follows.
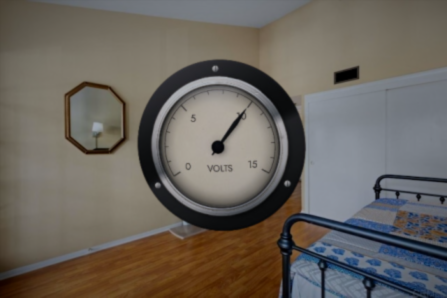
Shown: 10 V
